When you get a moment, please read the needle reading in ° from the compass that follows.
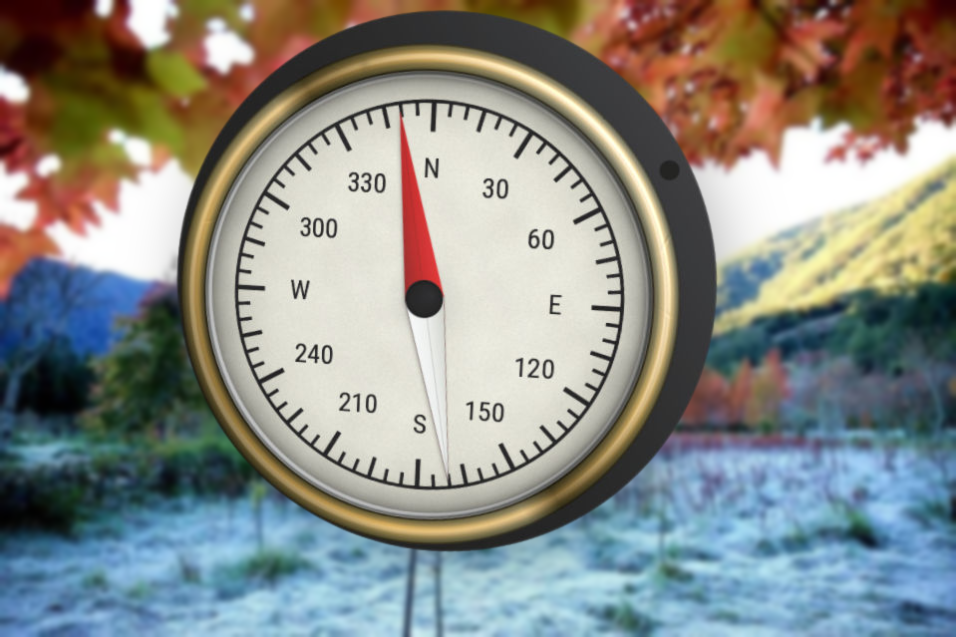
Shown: 350 °
